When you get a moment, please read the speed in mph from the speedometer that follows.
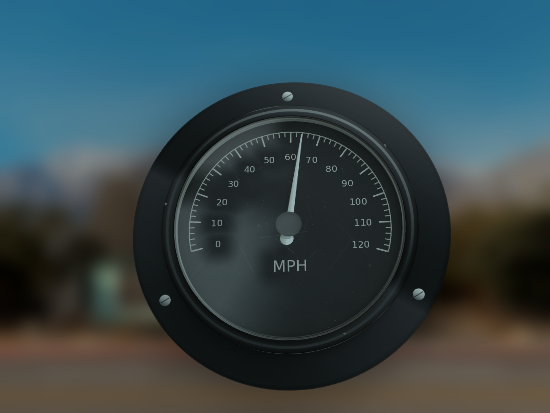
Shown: 64 mph
